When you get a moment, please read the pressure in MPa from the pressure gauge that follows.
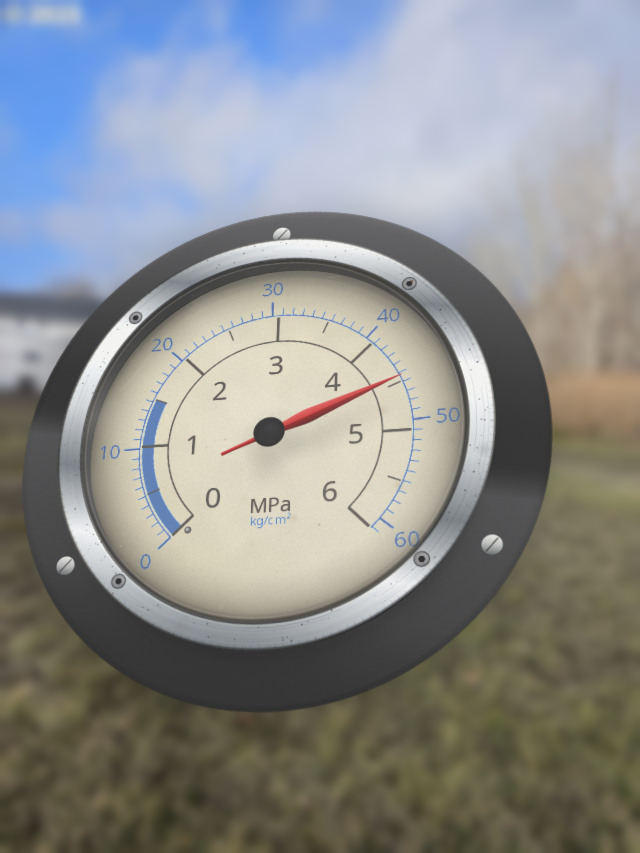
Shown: 4.5 MPa
